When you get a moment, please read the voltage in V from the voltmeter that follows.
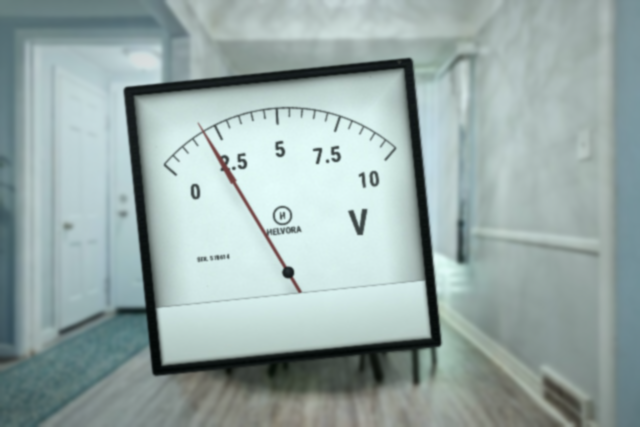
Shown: 2 V
